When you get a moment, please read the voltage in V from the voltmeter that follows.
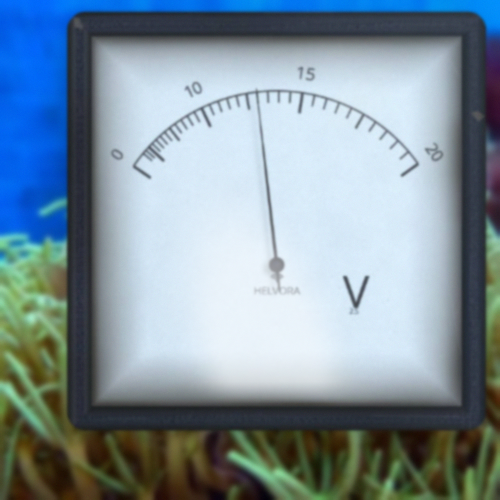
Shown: 13 V
